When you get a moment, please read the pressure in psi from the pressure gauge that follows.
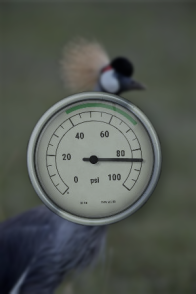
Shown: 85 psi
